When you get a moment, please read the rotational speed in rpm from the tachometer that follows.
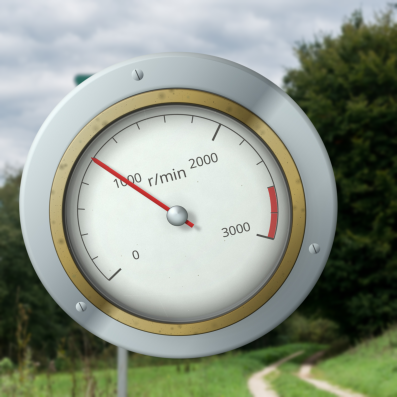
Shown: 1000 rpm
